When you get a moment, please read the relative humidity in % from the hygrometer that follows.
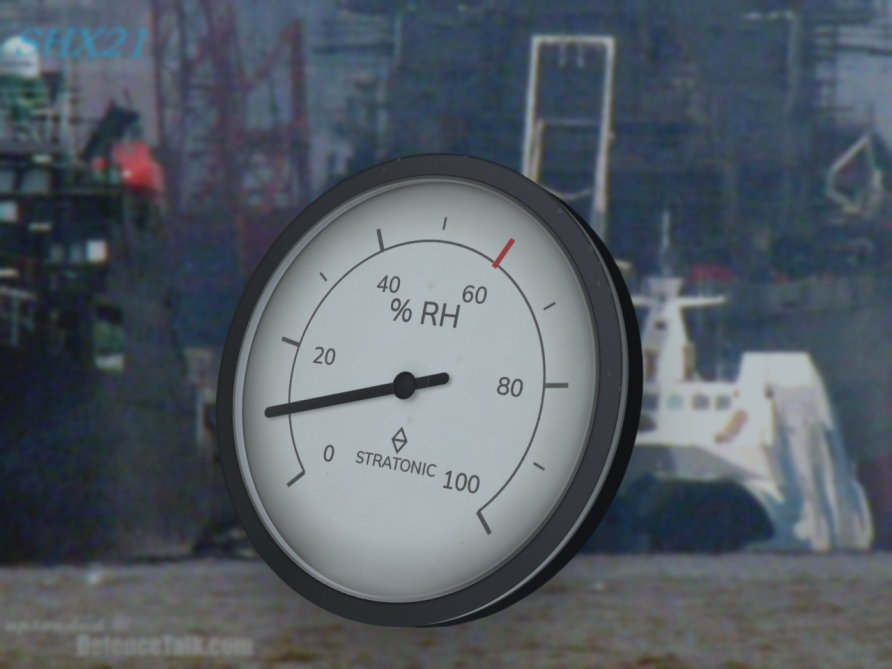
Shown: 10 %
